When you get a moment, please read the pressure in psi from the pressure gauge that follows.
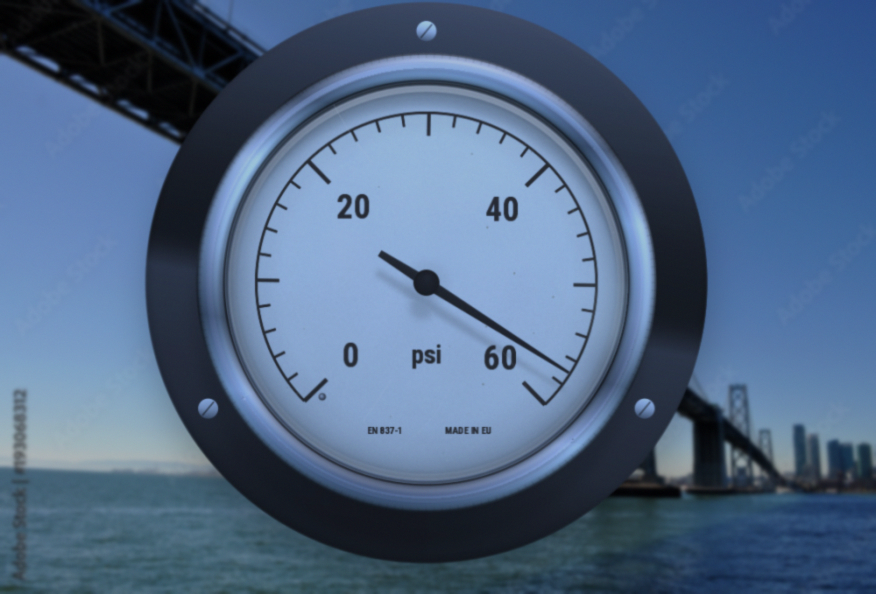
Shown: 57 psi
